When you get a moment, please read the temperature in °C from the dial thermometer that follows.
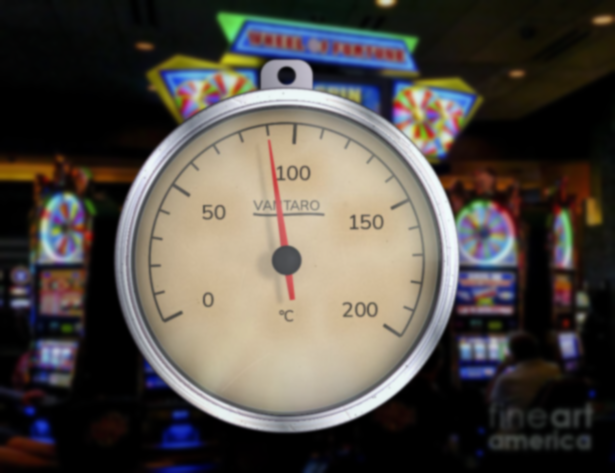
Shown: 90 °C
